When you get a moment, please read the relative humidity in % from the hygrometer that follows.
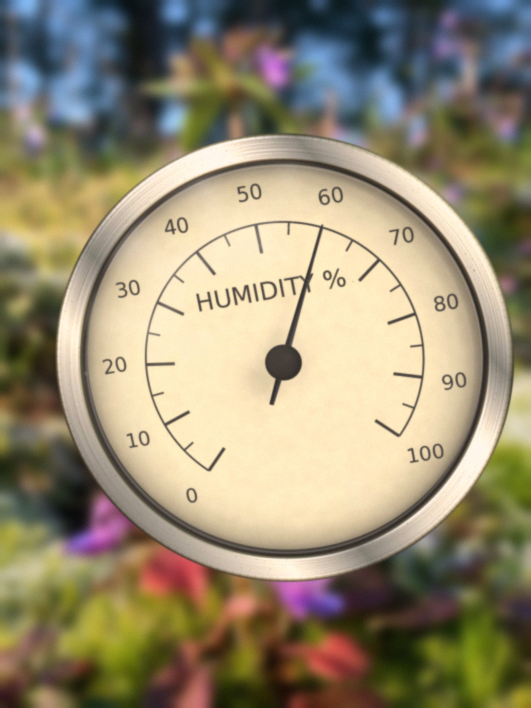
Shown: 60 %
